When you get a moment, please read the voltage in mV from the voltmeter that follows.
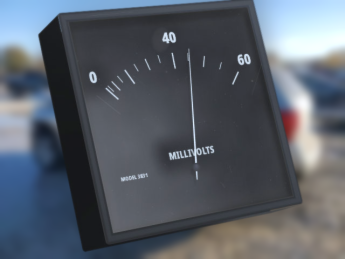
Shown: 45 mV
